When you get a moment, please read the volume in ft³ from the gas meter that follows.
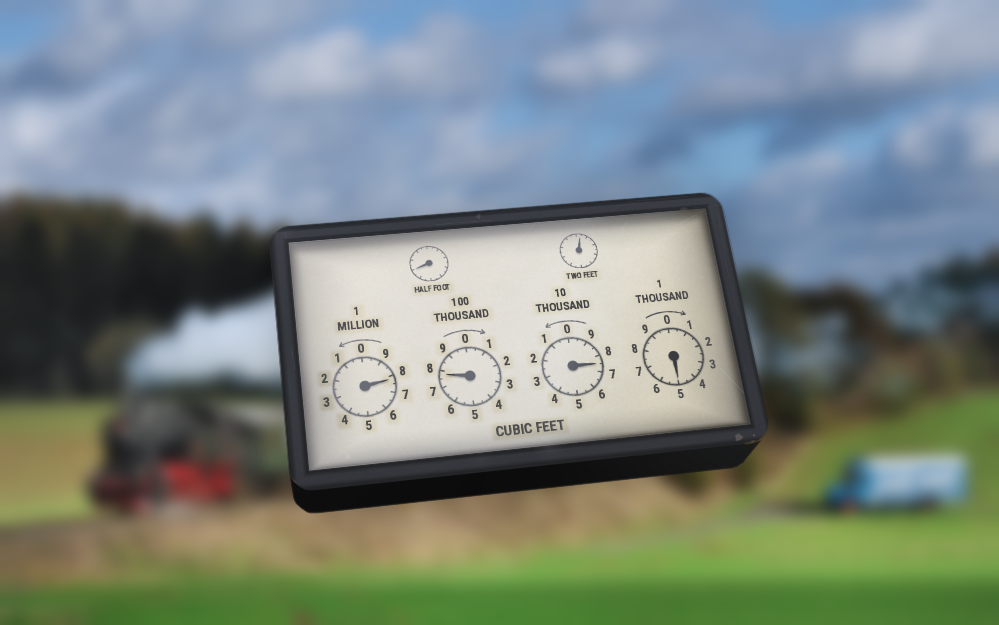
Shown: 777500 ft³
